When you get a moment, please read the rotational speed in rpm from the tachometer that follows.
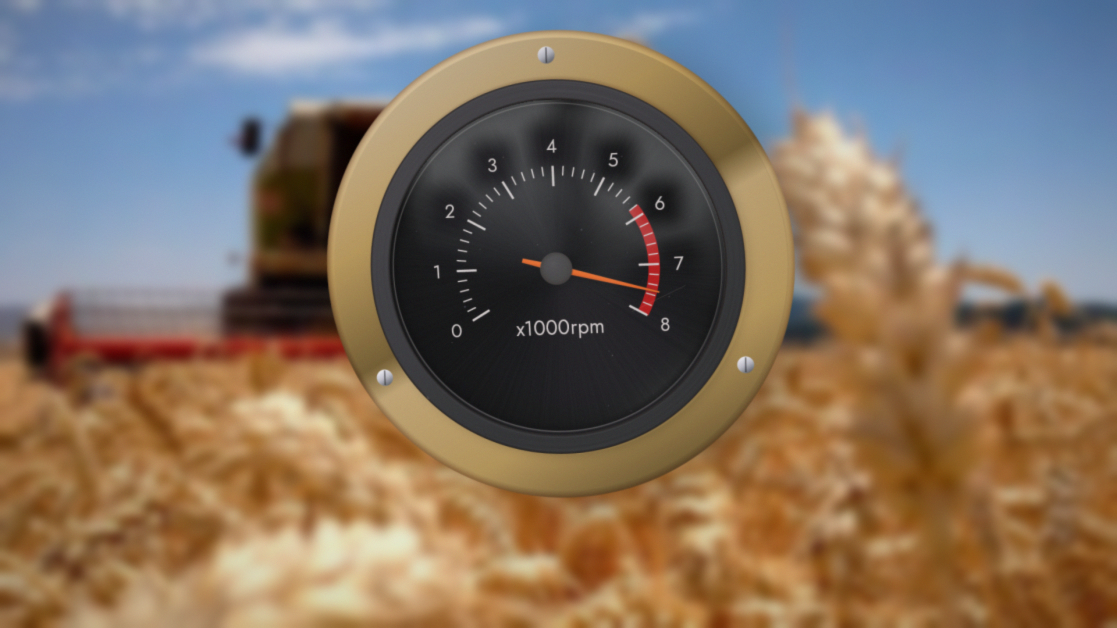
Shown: 7500 rpm
